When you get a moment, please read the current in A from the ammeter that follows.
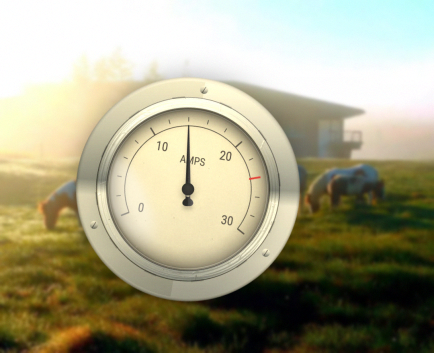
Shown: 14 A
